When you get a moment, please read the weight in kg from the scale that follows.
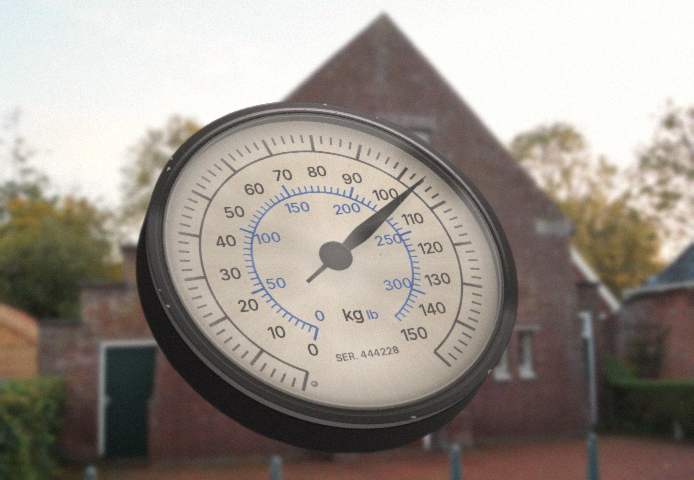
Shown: 104 kg
